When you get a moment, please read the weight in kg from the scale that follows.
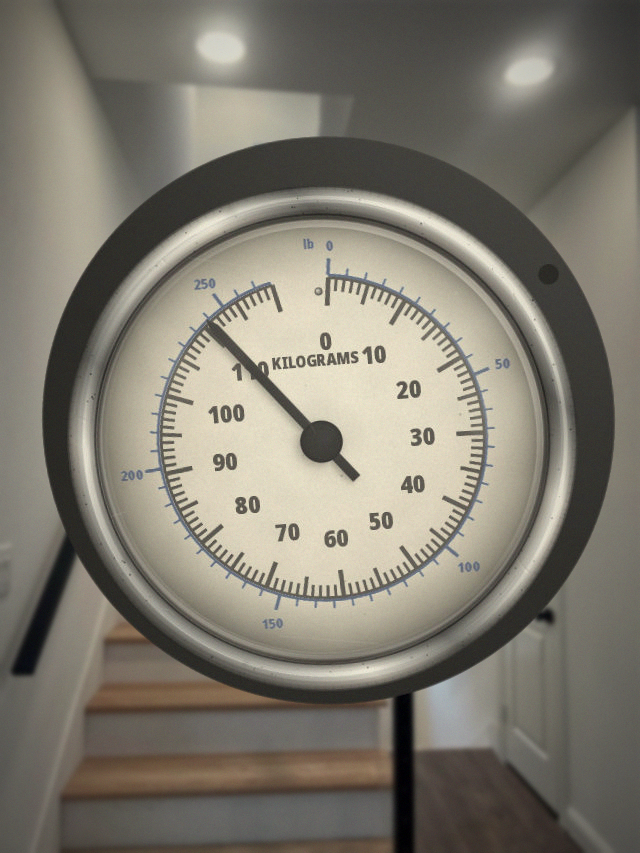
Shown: 111 kg
